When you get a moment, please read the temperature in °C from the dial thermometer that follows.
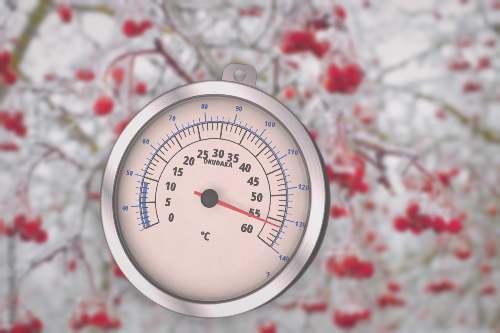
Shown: 56 °C
